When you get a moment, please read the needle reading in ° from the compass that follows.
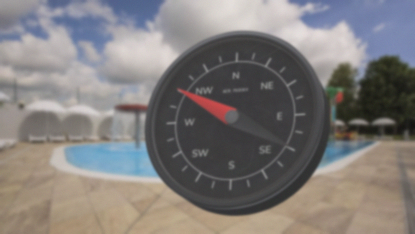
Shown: 300 °
